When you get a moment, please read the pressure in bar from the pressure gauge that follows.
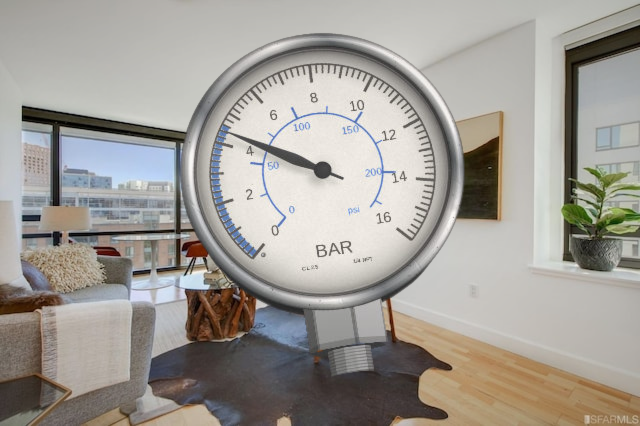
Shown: 4.4 bar
